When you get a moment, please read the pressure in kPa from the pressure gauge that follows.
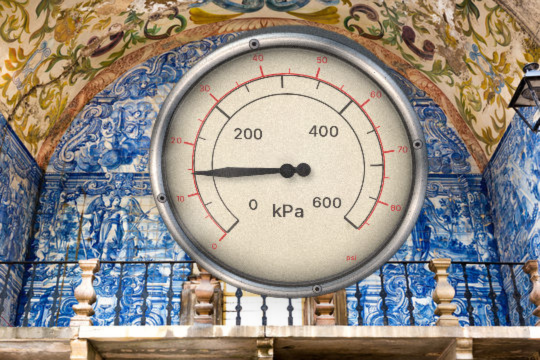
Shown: 100 kPa
